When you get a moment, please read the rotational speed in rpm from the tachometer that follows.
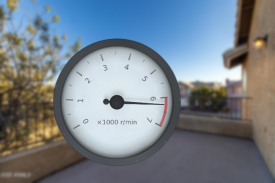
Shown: 6250 rpm
